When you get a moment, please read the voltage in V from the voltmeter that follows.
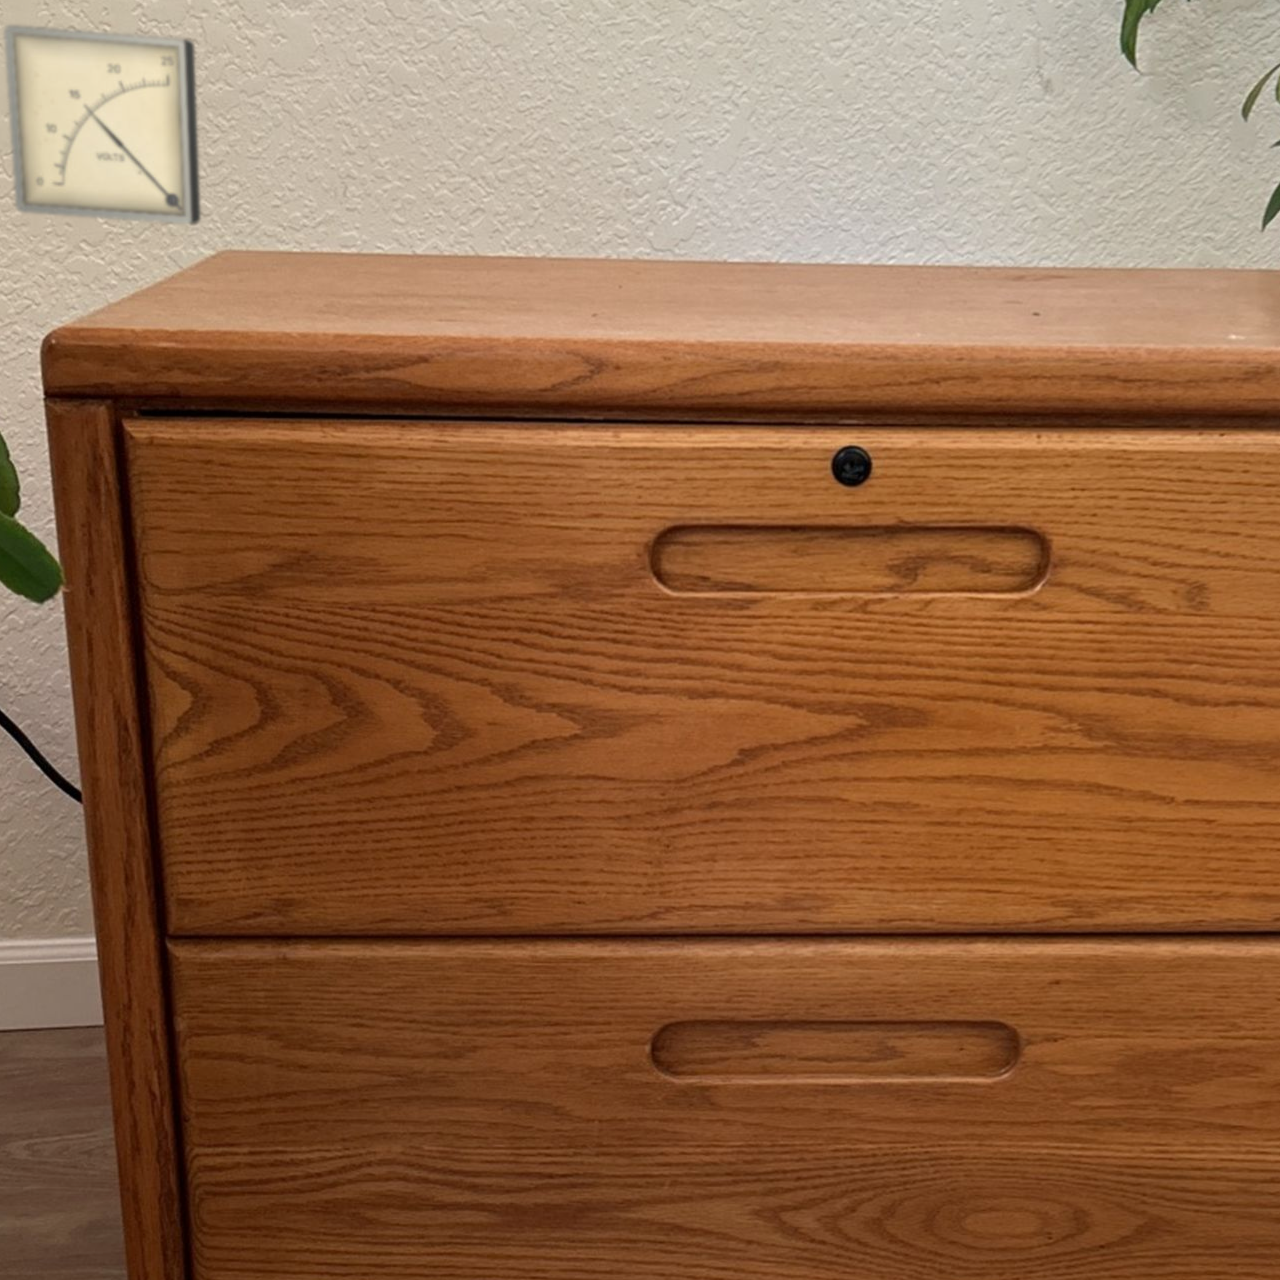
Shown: 15 V
